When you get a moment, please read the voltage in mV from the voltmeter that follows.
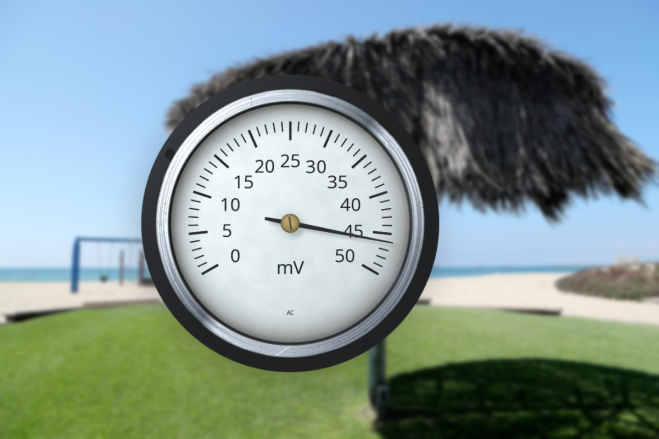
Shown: 46 mV
